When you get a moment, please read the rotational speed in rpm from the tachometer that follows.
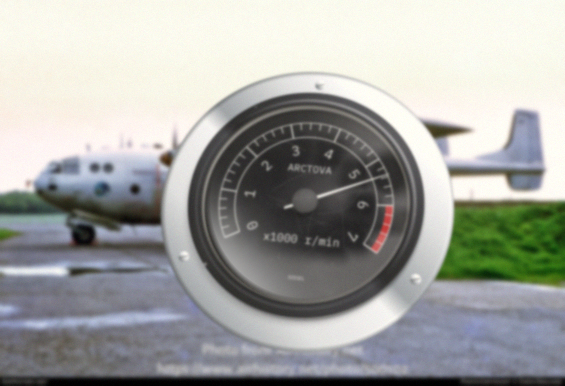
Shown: 5400 rpm
